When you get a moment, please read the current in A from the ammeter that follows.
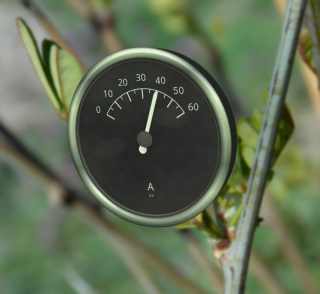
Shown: 40 A
